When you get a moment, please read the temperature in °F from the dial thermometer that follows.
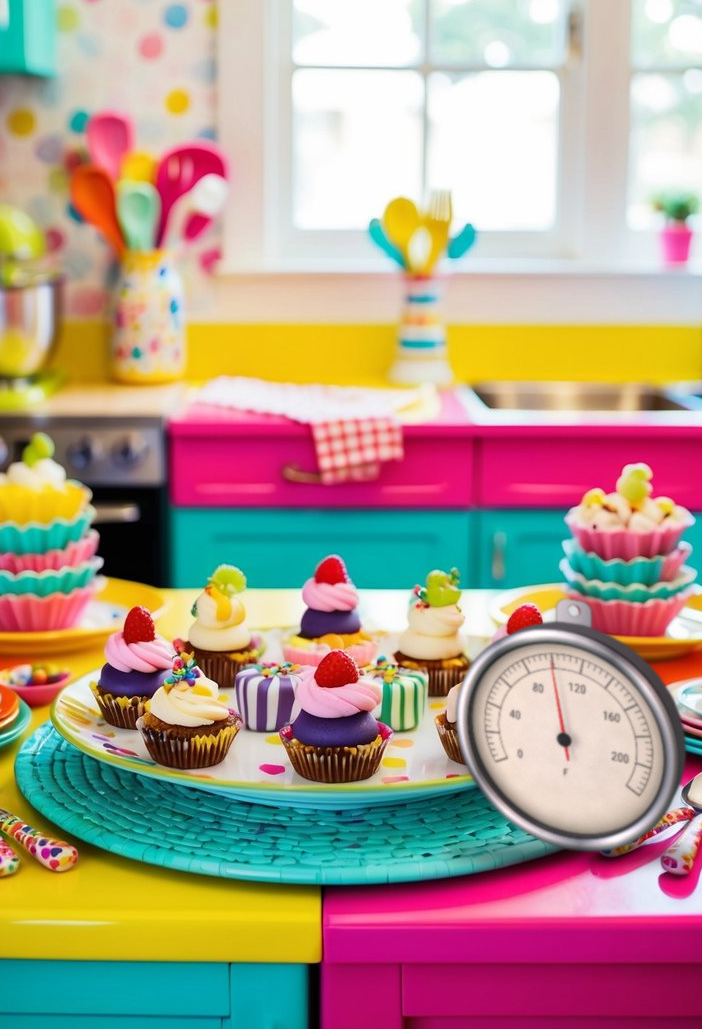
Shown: 100 °F
